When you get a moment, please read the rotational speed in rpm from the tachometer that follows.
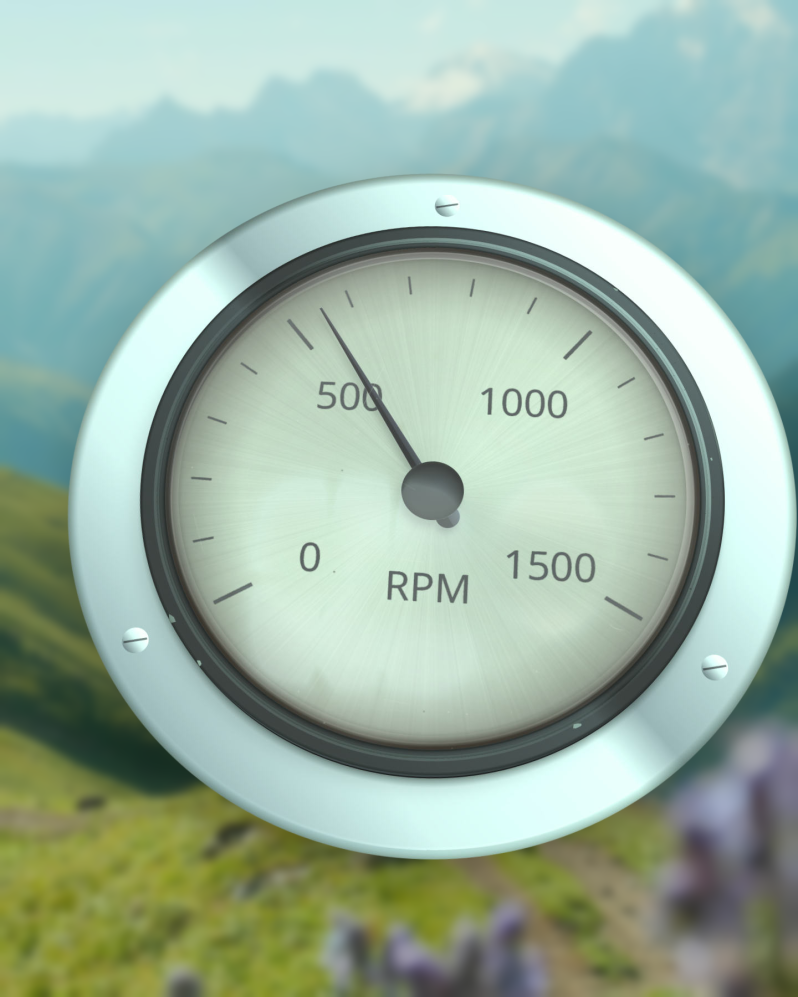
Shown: 550 rpm
